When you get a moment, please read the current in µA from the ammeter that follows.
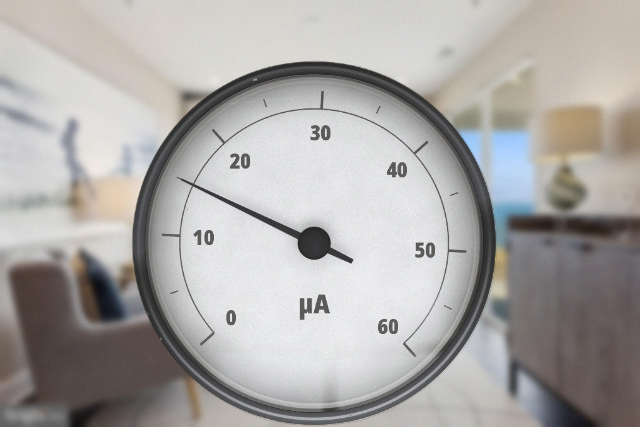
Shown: 15 µA
